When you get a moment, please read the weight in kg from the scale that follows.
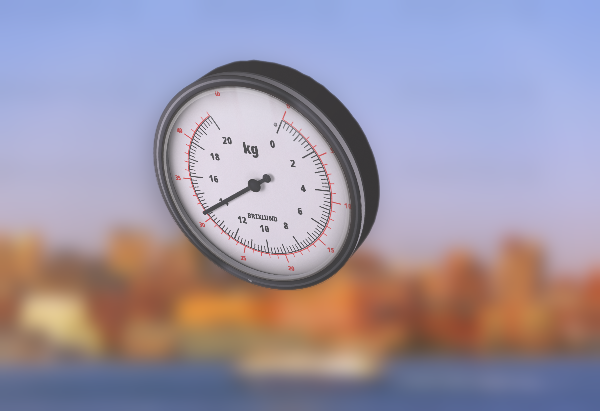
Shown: 14 kg
